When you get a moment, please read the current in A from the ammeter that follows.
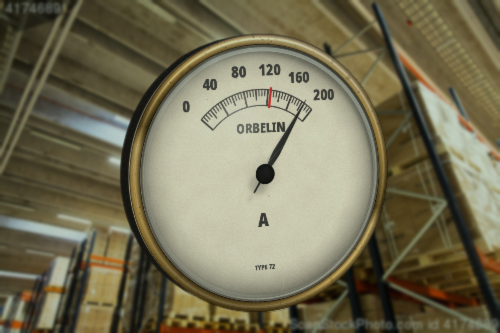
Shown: 180 A
